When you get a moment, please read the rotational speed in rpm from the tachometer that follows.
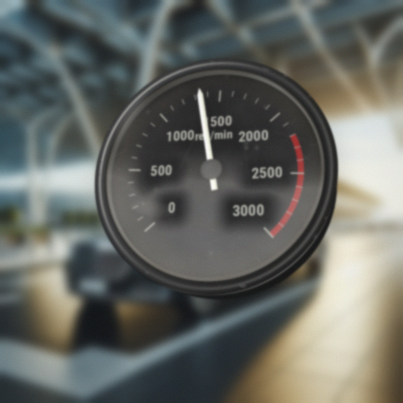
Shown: 1350 rpm
